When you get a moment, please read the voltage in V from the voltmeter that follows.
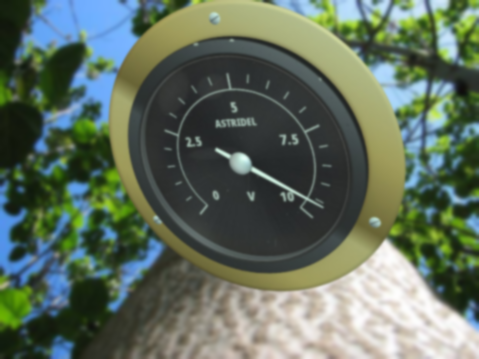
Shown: 9.5 V
